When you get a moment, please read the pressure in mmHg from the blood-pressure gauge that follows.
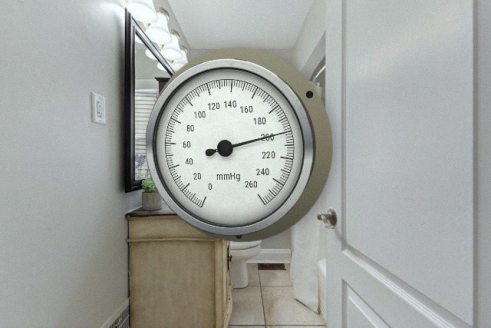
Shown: 200 mmHg
